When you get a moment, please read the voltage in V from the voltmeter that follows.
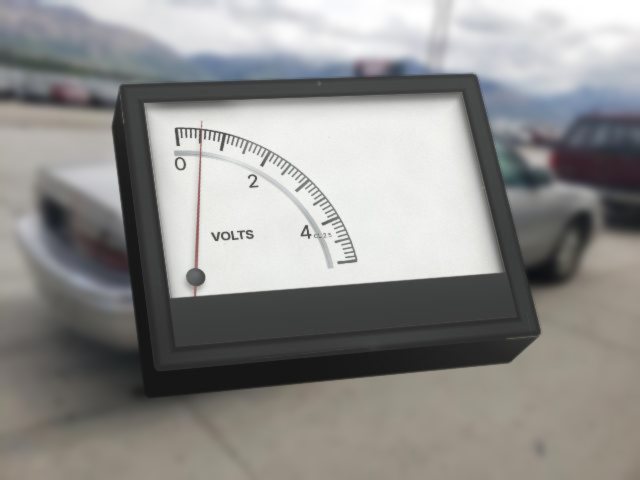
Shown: 0.5 V
